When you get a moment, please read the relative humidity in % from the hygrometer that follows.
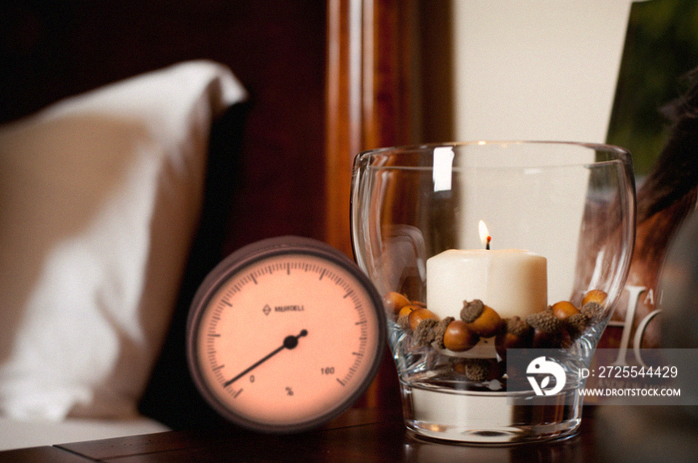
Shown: 5 %
